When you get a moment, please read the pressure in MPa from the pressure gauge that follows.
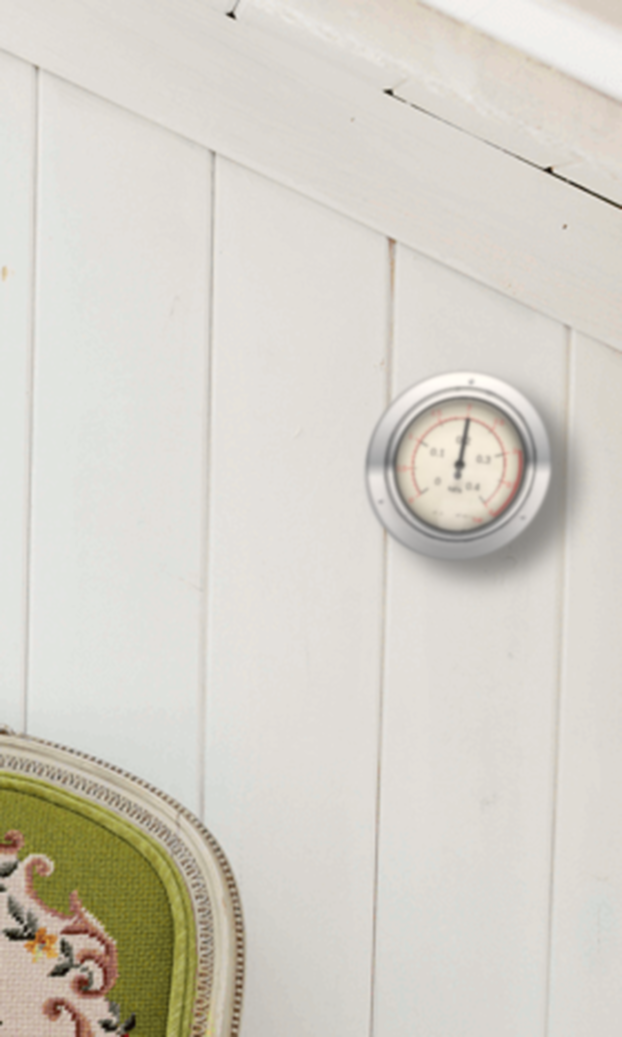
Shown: 0.2 MPa
